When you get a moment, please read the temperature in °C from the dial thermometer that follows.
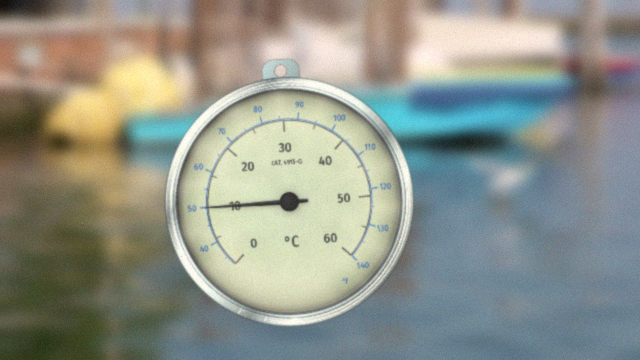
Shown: 10 °C
